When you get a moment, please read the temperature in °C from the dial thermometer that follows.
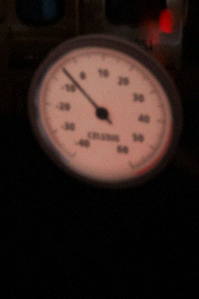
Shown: -5 °C
